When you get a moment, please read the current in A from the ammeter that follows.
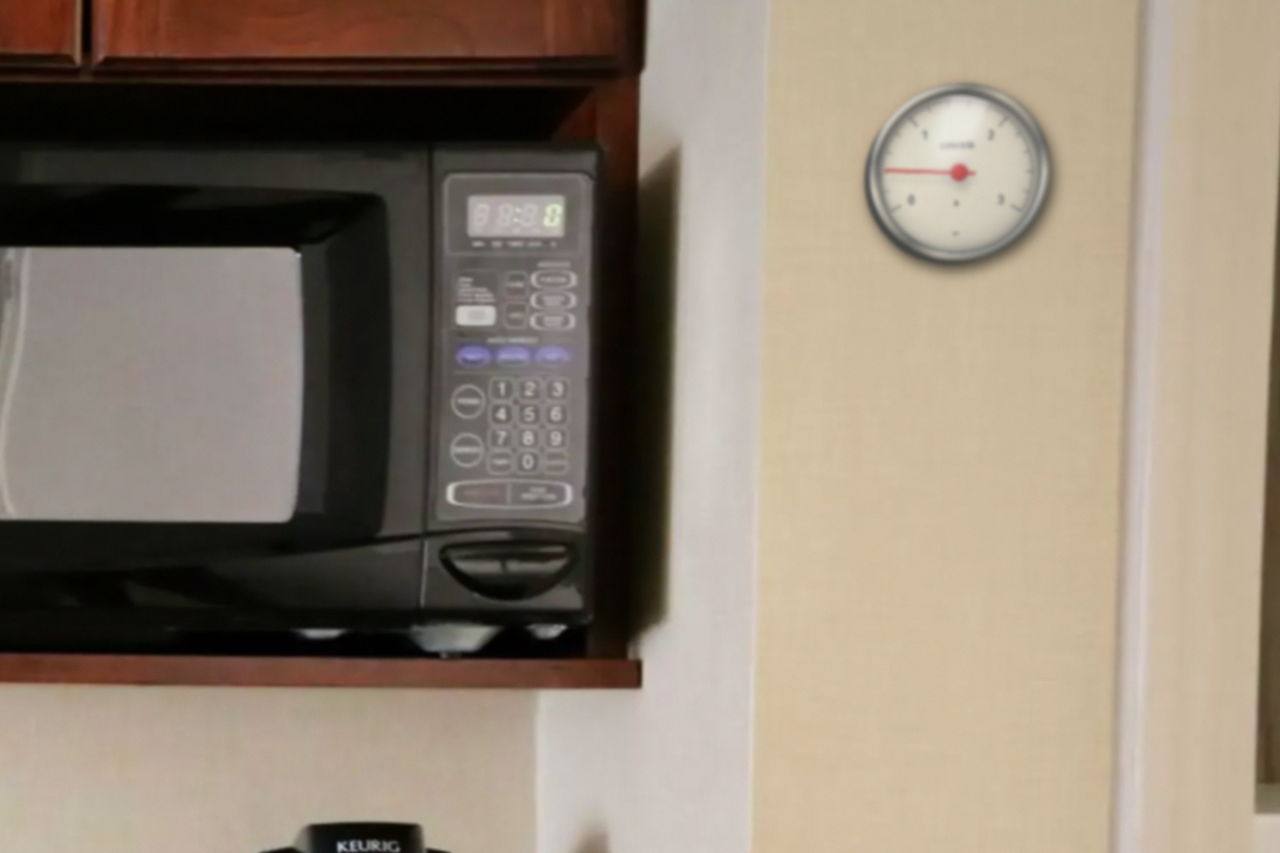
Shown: 0.4 A
